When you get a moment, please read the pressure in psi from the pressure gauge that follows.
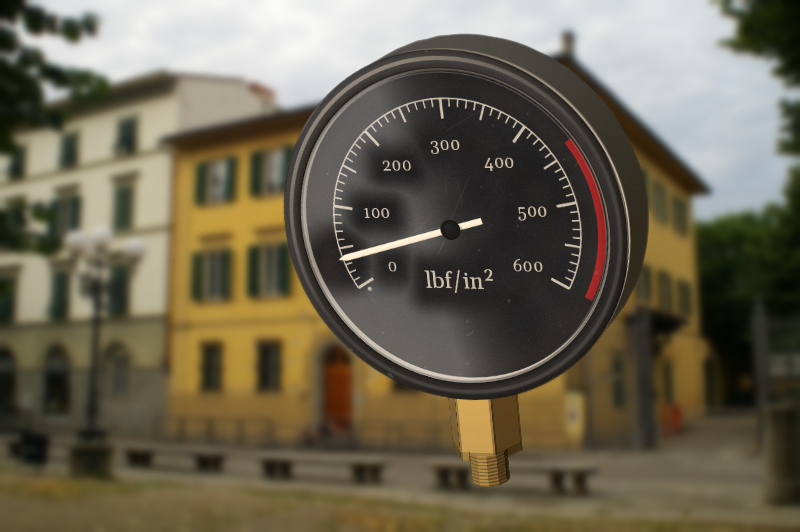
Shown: 40 psi
